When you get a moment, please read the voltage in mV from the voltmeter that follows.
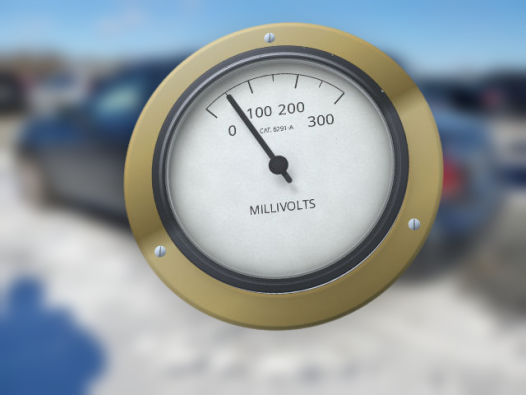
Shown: 50 mV
